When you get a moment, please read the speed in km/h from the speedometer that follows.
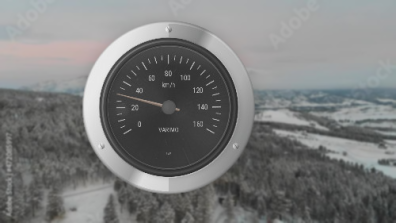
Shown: 30 km/h
